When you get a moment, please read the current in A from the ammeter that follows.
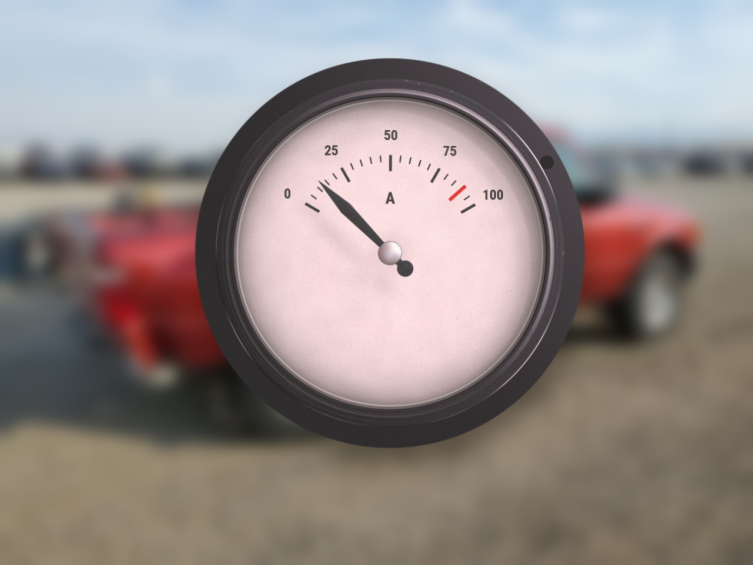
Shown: 12.5 A
